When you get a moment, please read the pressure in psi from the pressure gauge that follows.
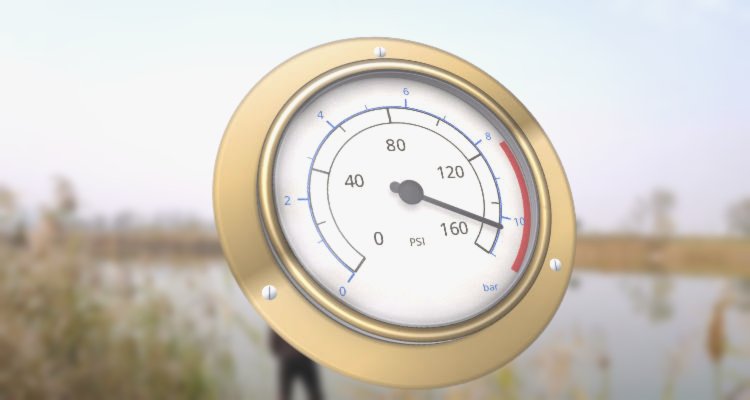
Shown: 150 psi
